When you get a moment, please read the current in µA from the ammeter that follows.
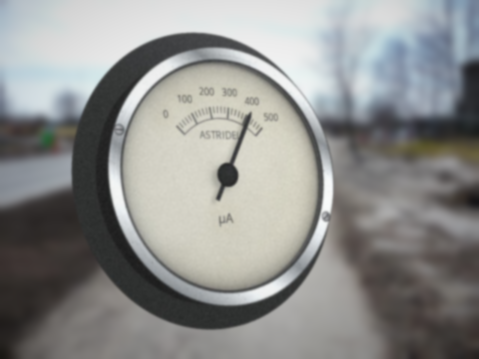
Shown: 400 µA
